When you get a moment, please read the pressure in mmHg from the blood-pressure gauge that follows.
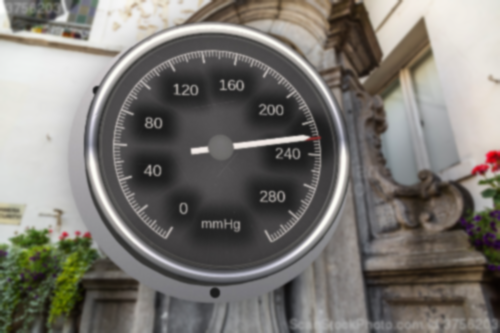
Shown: 230 mmHg
